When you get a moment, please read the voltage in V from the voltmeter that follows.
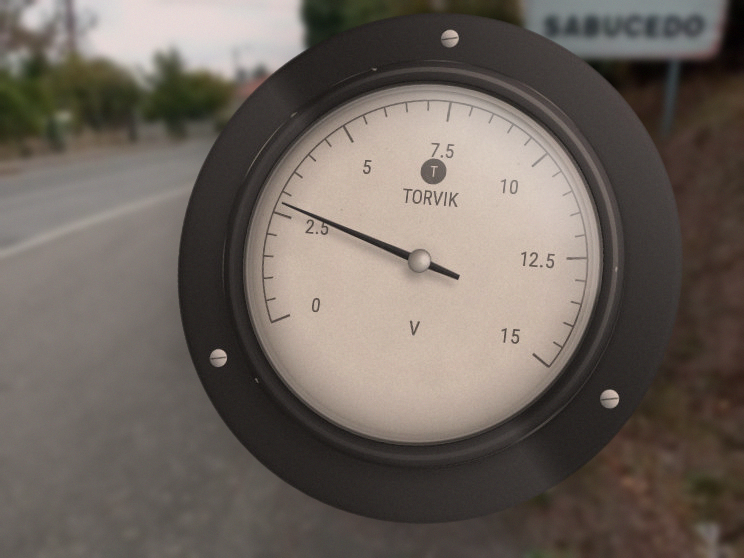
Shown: 2.75 V
